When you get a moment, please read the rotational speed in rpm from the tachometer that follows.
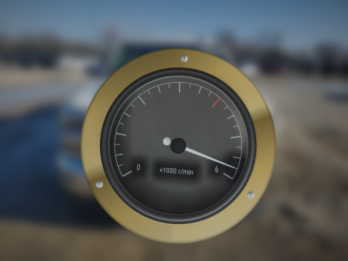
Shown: 5750 rpm
